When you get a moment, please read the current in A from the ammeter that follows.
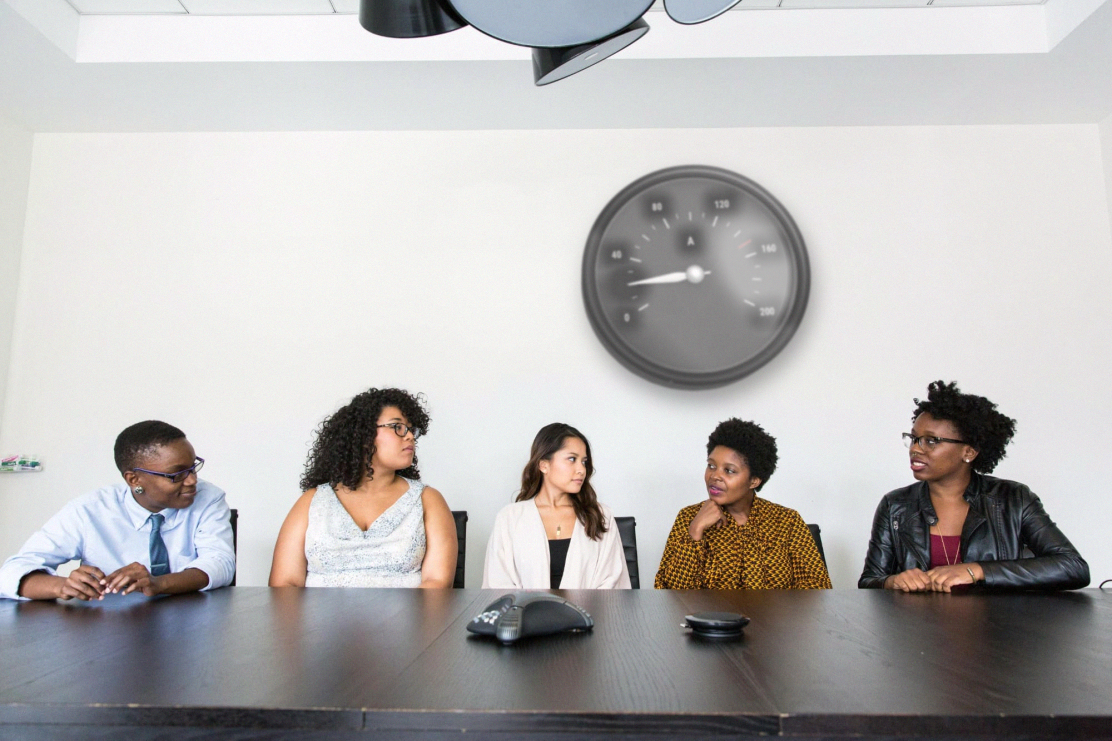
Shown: 20 A
